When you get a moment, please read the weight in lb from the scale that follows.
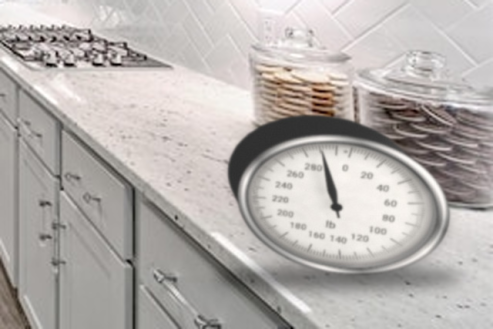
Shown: 290 lb
